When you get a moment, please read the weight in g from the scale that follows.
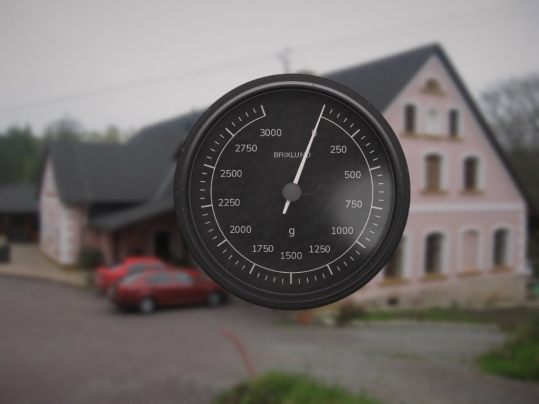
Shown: 0 g
